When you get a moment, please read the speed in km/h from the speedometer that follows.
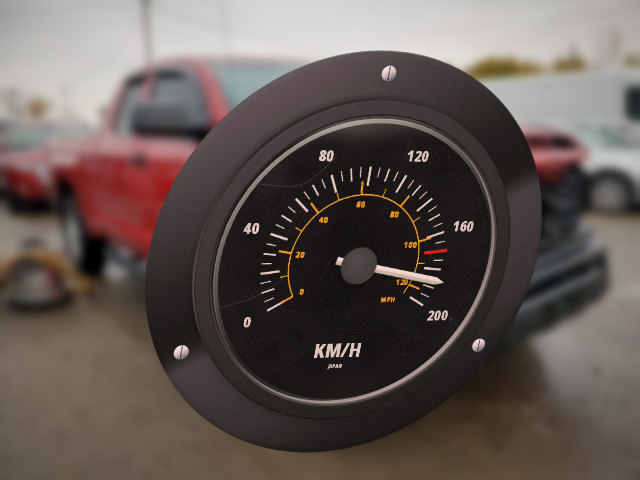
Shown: 185 km/h
